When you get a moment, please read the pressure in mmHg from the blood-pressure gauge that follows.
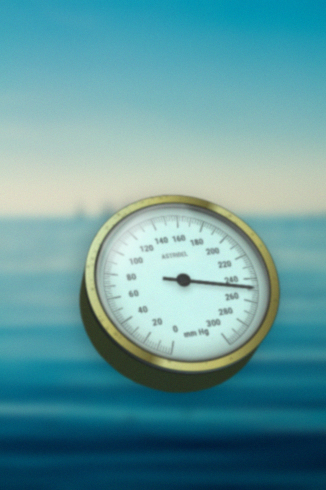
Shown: 250 mmHg
